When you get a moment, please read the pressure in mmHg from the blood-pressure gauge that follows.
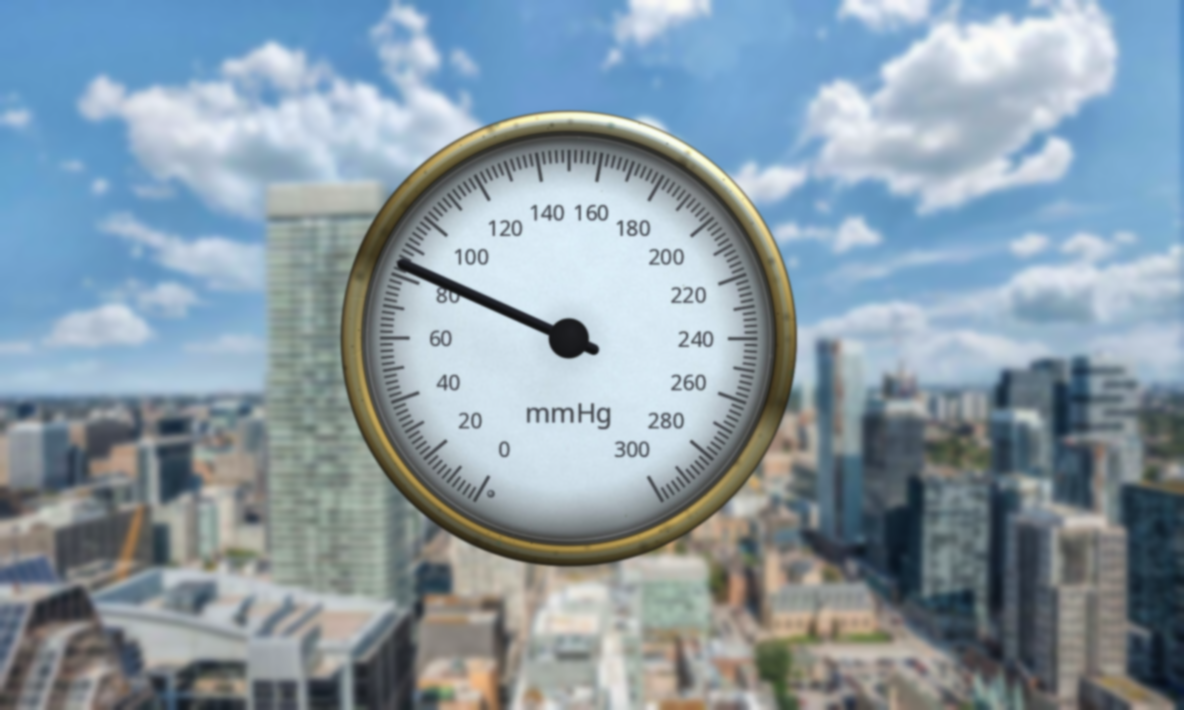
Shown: 84 mmHg
